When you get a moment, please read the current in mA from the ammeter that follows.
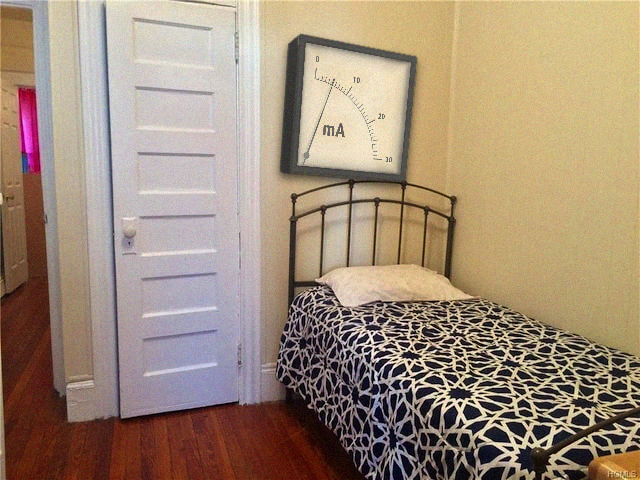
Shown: 5 mA
